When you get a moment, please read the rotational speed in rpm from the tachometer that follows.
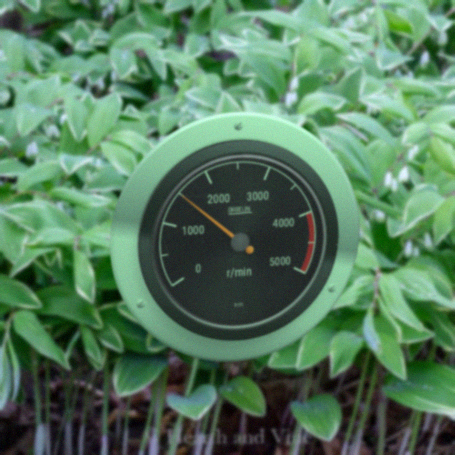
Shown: 1500 rpm
